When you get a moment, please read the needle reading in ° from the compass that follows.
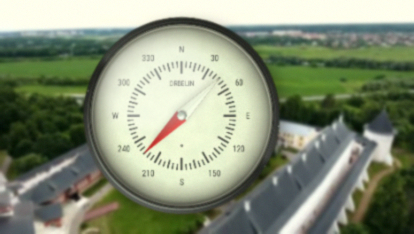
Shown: 225 °
